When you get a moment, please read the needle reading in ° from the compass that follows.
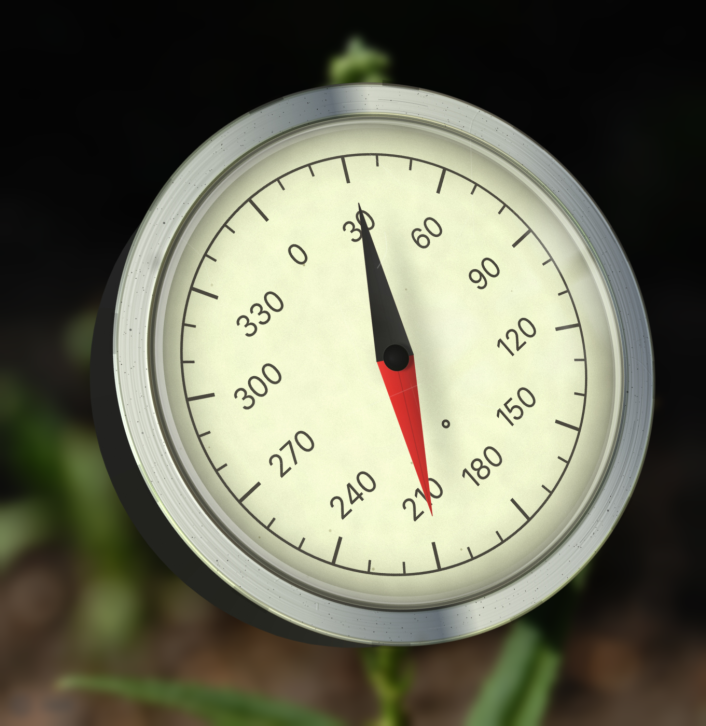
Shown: 210 °
